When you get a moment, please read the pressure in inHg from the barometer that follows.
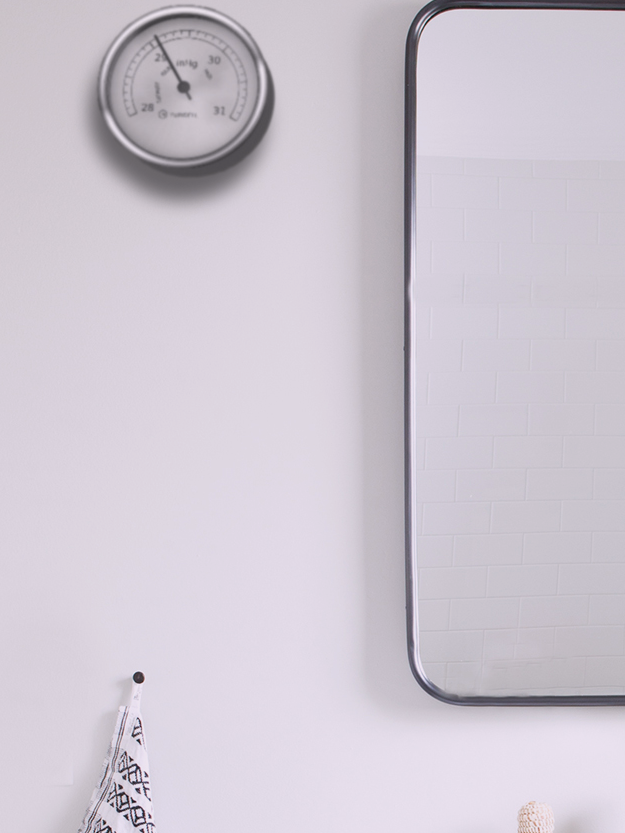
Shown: 29.1 inHg
